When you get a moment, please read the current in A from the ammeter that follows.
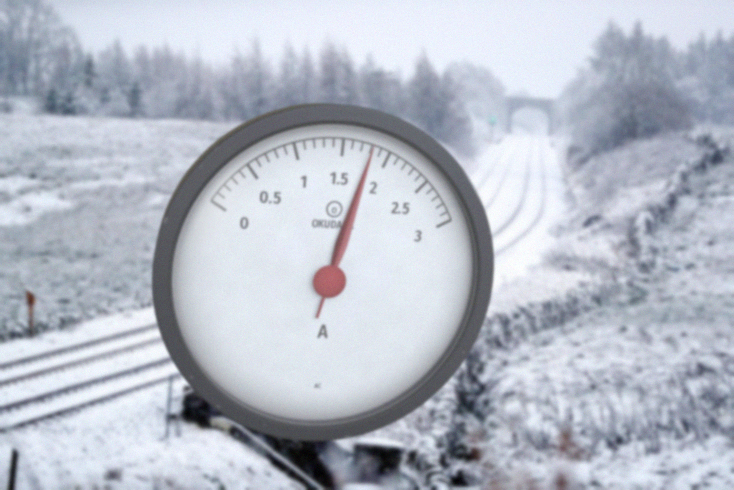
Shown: 1.8 A
